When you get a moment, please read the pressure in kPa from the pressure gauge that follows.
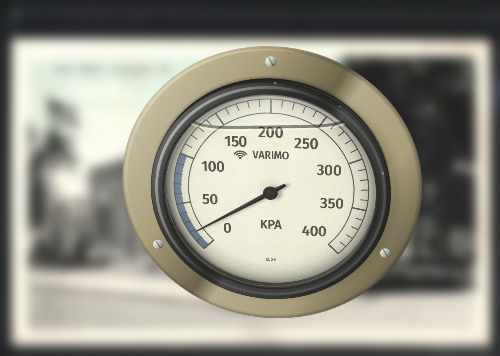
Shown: 20 kPa
